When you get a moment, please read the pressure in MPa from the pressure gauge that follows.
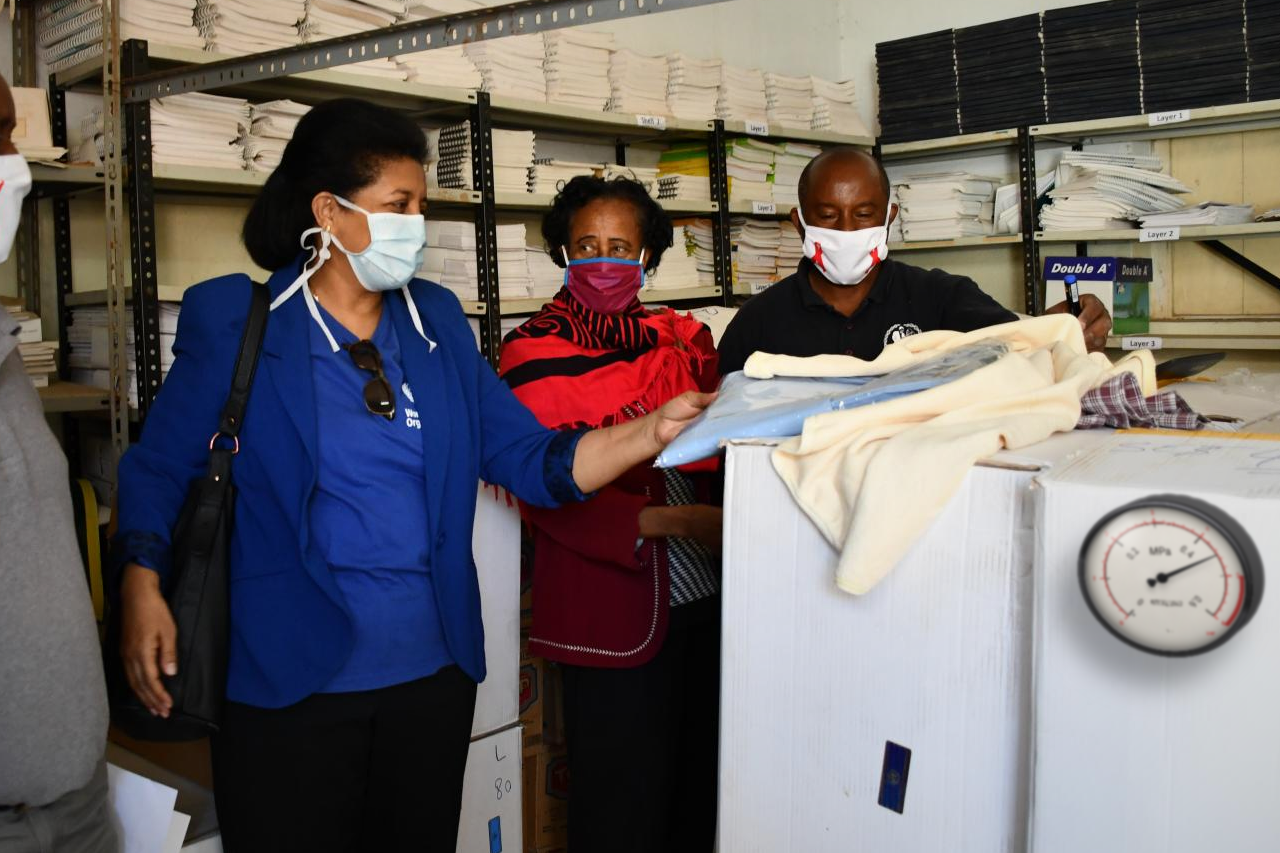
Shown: 0.45 MPa
